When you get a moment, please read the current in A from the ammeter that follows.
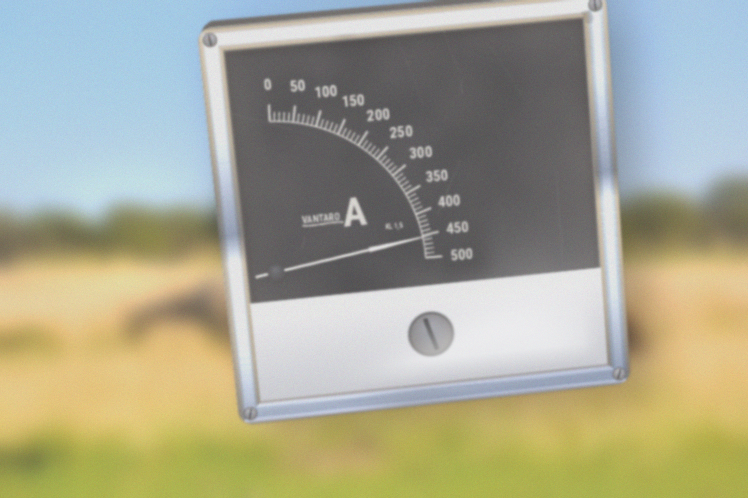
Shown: 450 A
